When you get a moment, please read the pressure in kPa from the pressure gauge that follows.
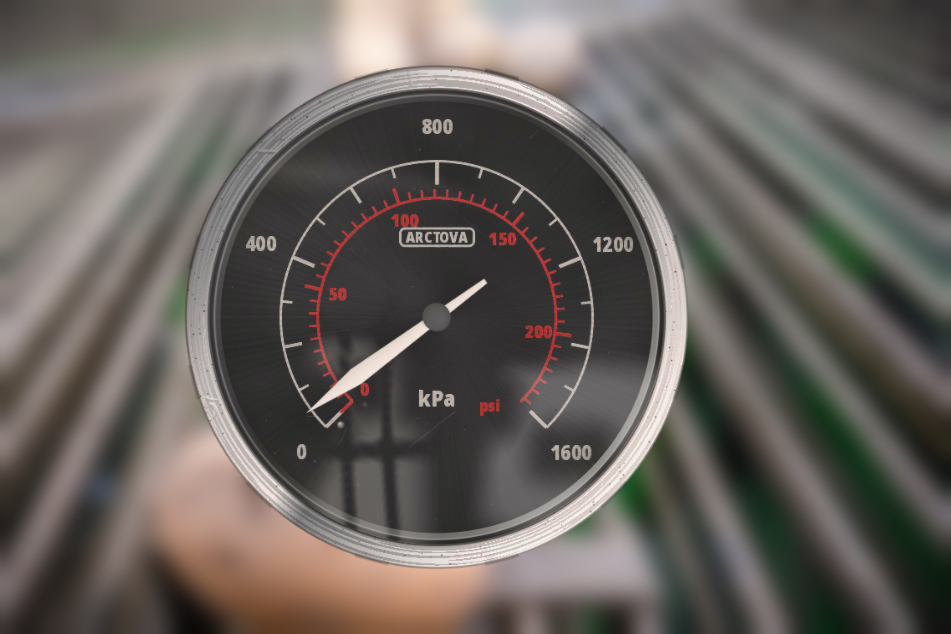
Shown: 50 kPa
